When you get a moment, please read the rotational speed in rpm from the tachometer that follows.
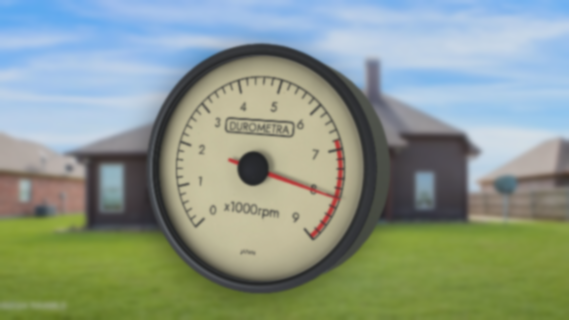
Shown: 8000 rpm
